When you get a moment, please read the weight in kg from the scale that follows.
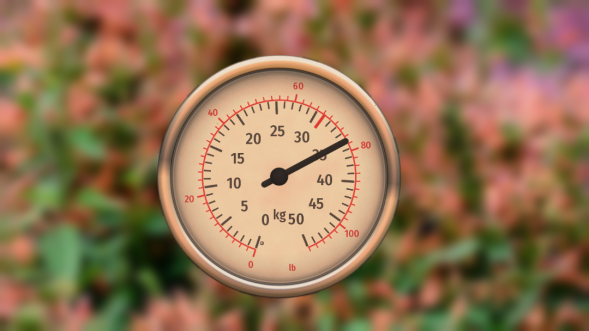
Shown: 35 kg
